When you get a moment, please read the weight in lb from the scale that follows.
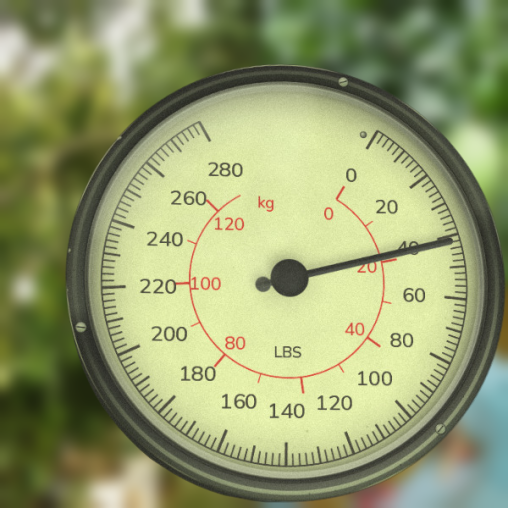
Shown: 42 lb
